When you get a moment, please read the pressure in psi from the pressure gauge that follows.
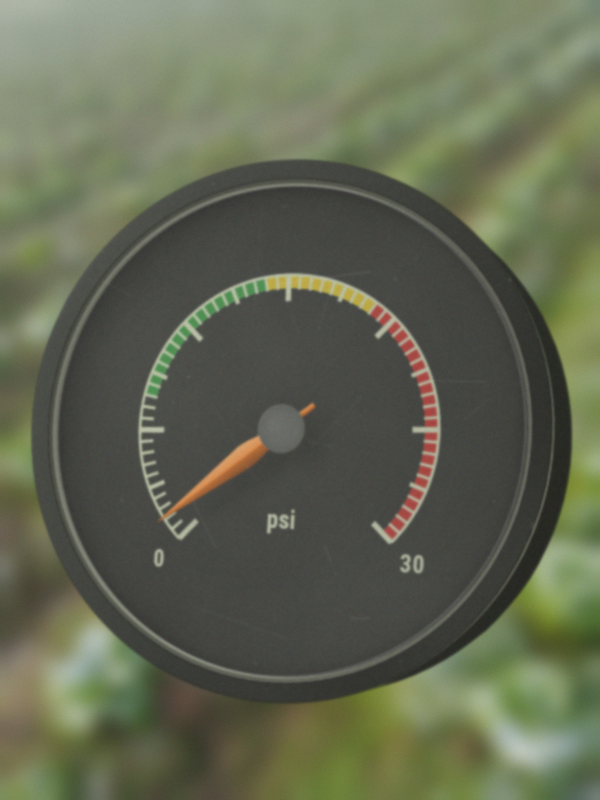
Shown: 1 psi
